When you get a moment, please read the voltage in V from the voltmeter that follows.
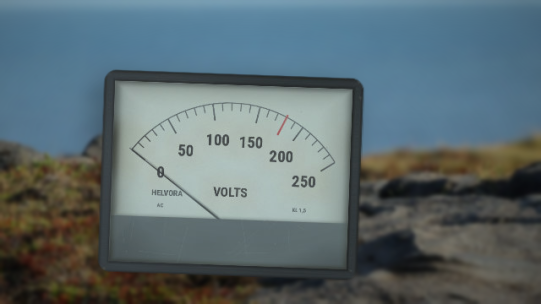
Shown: 0 V
